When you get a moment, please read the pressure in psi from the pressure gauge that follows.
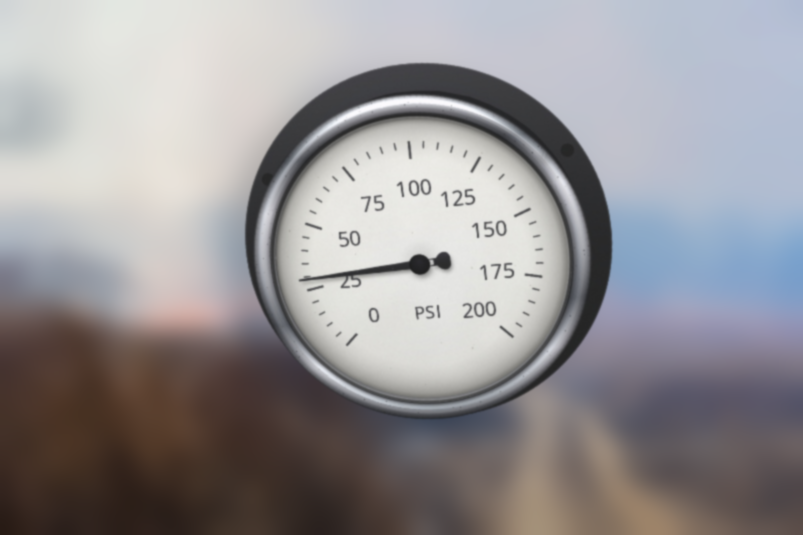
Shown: 30 psi
